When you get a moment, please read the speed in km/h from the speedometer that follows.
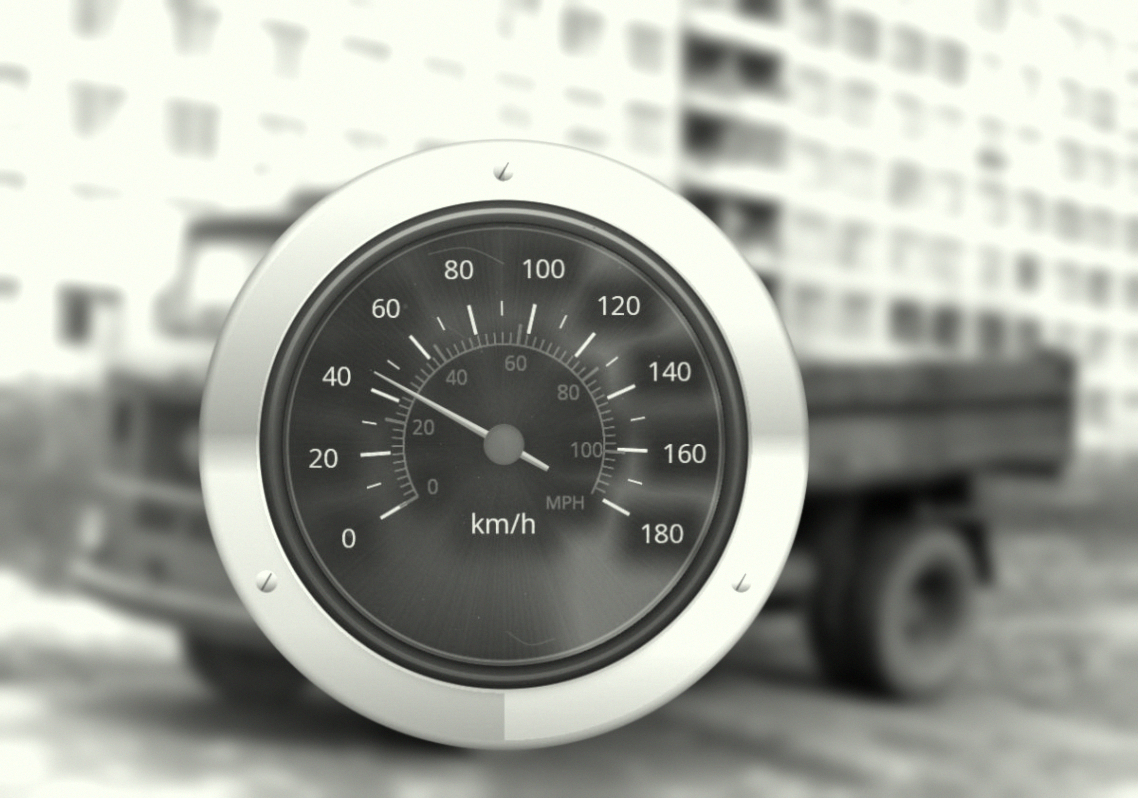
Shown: 45 km/h
